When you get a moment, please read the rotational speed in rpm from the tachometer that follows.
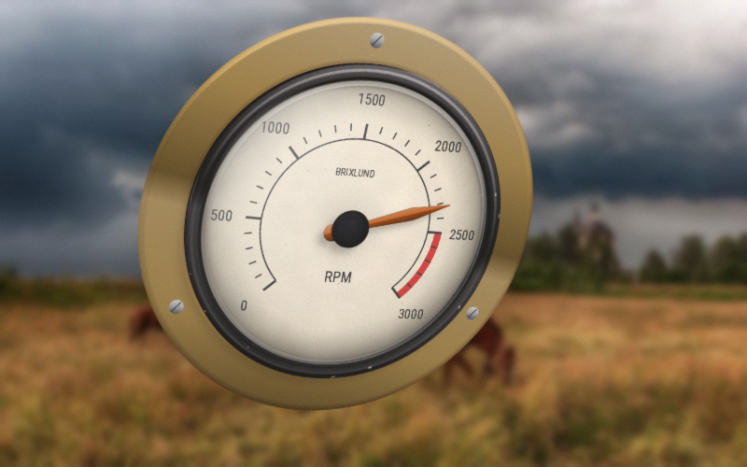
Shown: 2300 rpm
